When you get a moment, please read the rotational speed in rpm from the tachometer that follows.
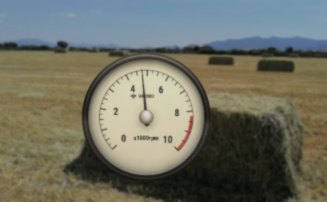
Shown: 4750 rpm
